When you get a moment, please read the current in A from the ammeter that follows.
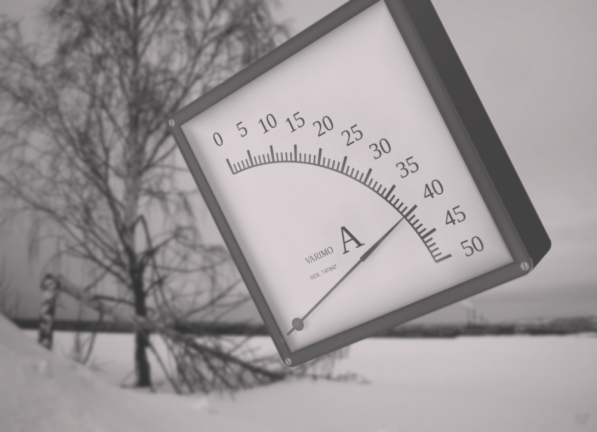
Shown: 40 A
